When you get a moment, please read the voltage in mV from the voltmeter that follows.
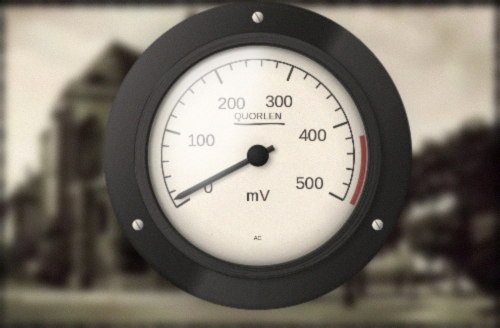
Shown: 10 mV
